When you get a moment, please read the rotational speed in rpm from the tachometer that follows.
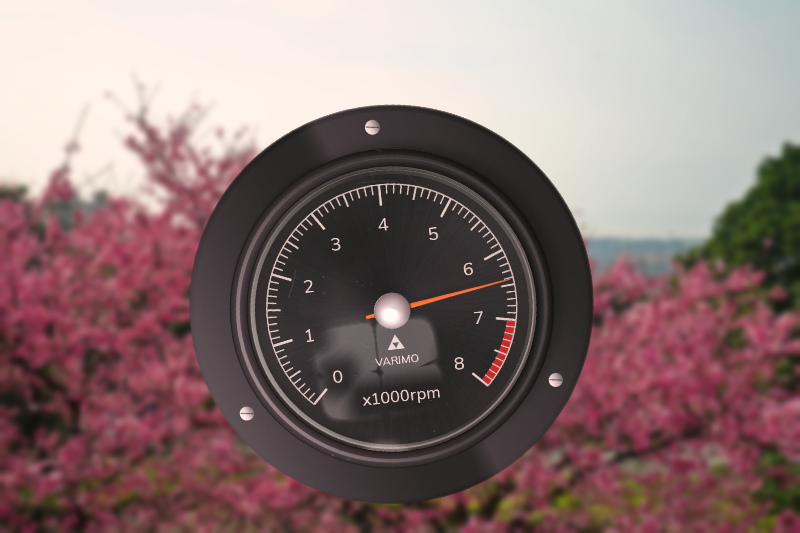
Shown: 6400 rpm
